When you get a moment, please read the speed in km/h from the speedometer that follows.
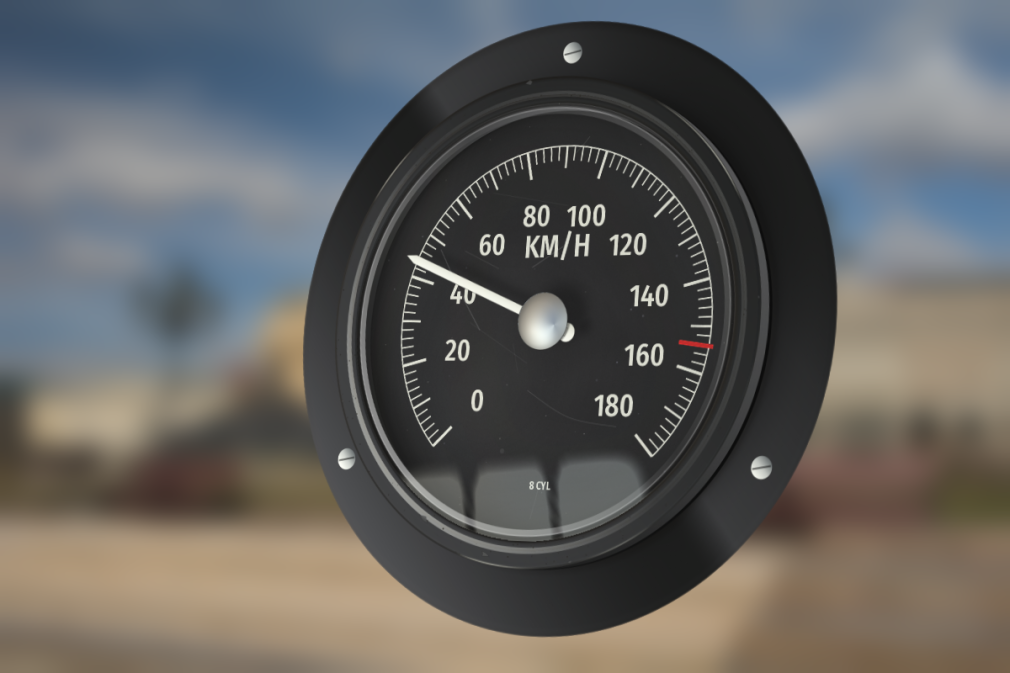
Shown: 44 km/h
